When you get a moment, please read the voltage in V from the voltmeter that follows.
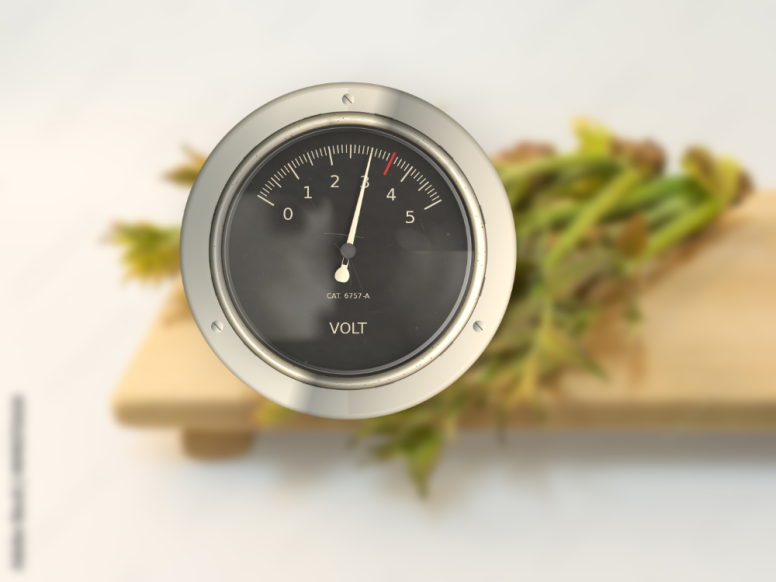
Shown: 3 V
